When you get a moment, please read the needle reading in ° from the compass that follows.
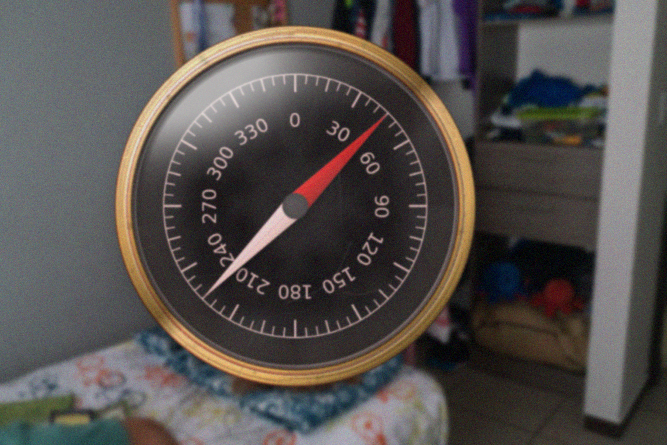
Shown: 45 °
